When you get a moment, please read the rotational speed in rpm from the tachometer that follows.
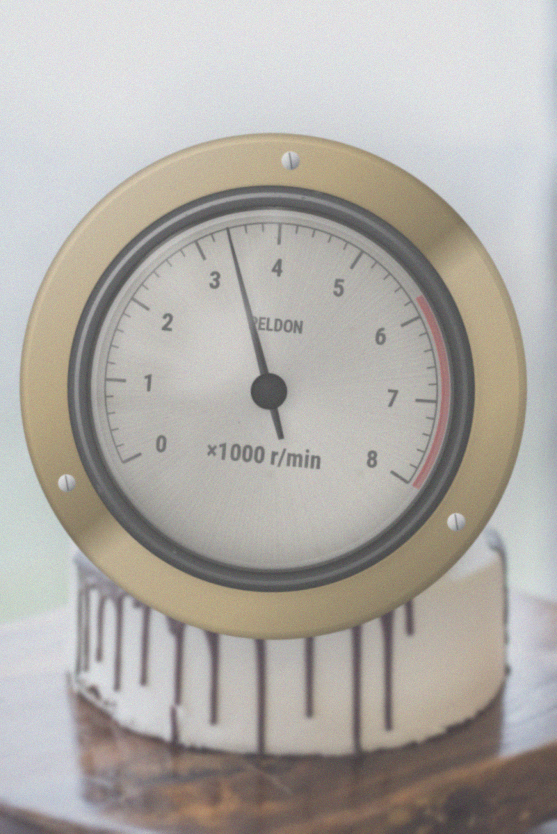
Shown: 3400 rpm
